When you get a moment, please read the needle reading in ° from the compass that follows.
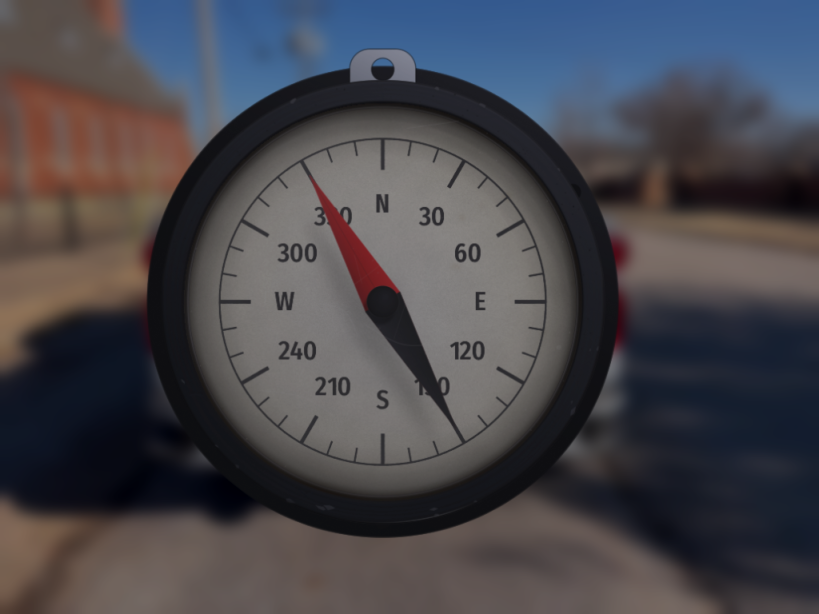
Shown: 330 °
